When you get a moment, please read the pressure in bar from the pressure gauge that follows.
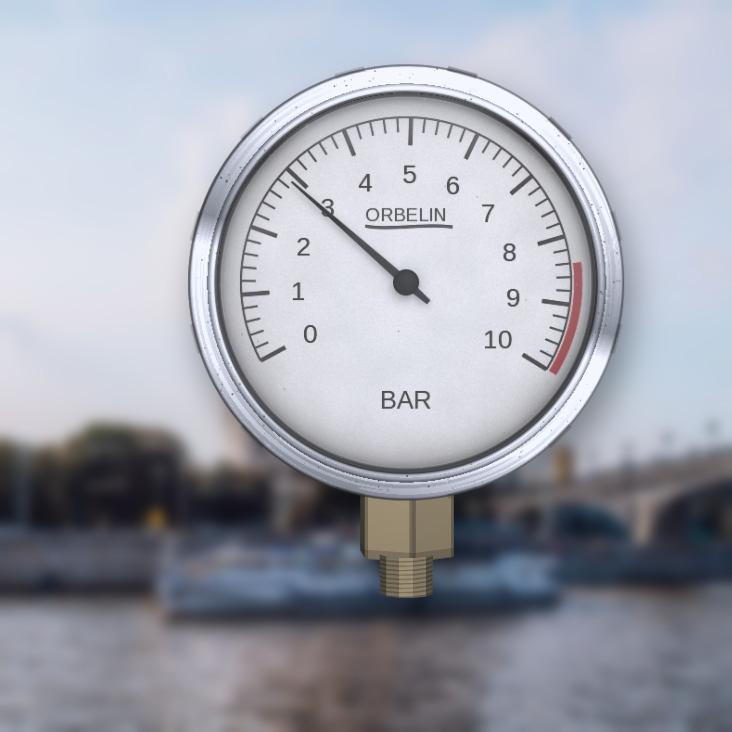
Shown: 2.9 bar
